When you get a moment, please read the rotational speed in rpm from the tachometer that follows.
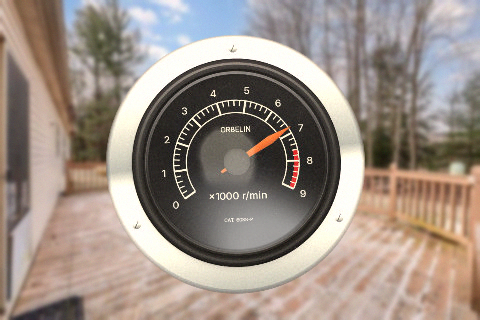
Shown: 6800 rpm
